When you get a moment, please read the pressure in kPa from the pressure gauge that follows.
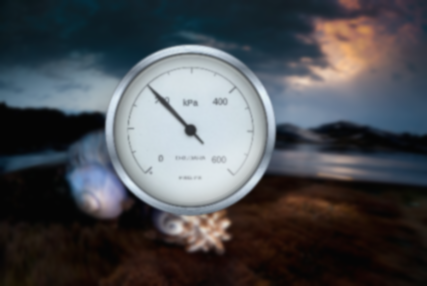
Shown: 200 kPa
